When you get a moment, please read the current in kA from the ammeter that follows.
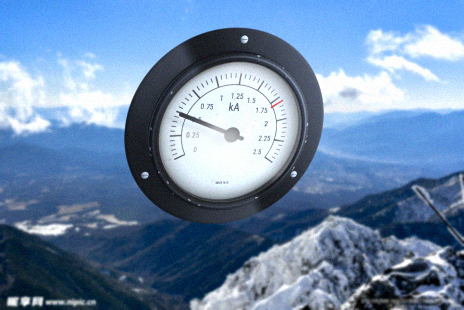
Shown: 0.5 kA
